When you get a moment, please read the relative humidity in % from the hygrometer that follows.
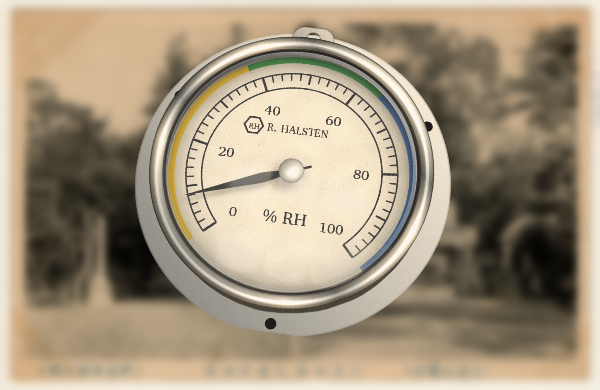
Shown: 8 %
